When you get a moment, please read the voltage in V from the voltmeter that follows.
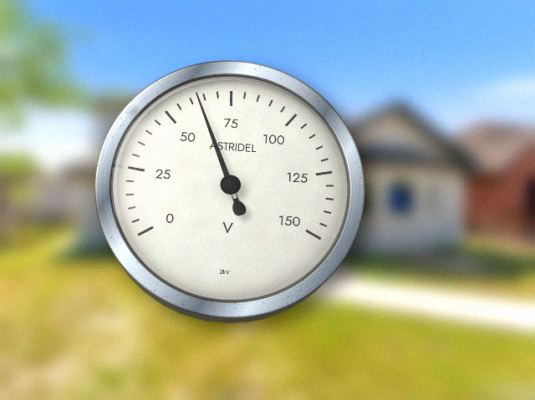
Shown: 62.5 V
